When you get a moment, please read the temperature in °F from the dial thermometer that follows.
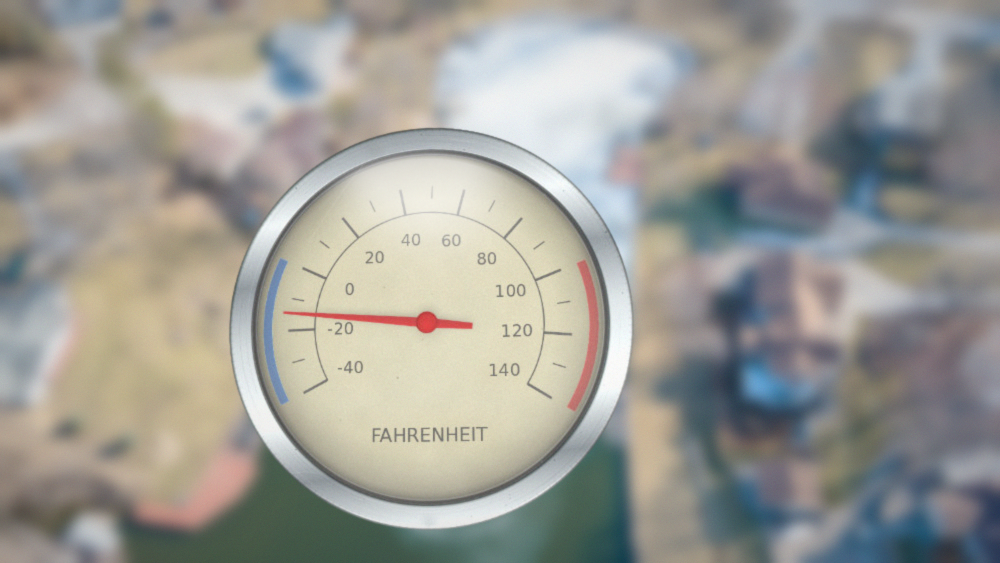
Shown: -15 °F
